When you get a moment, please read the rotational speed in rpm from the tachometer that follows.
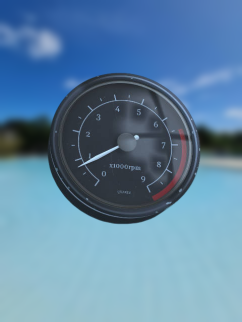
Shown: 750 rpm
